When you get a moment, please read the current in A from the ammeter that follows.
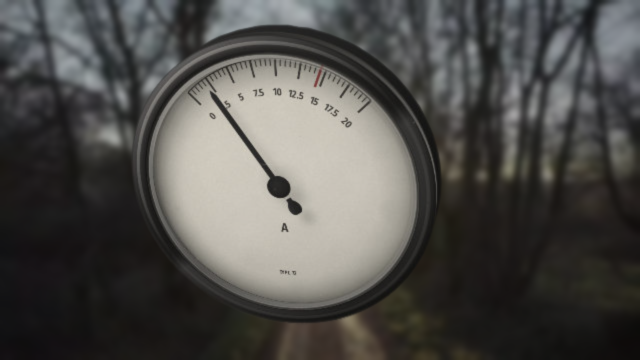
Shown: 2.5 A
